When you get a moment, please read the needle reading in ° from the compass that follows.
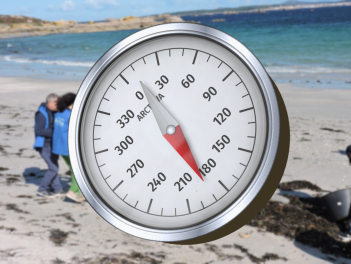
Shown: 190 °
